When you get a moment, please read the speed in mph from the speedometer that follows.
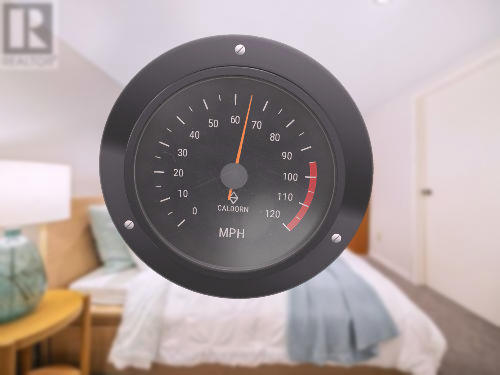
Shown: 65 mph
